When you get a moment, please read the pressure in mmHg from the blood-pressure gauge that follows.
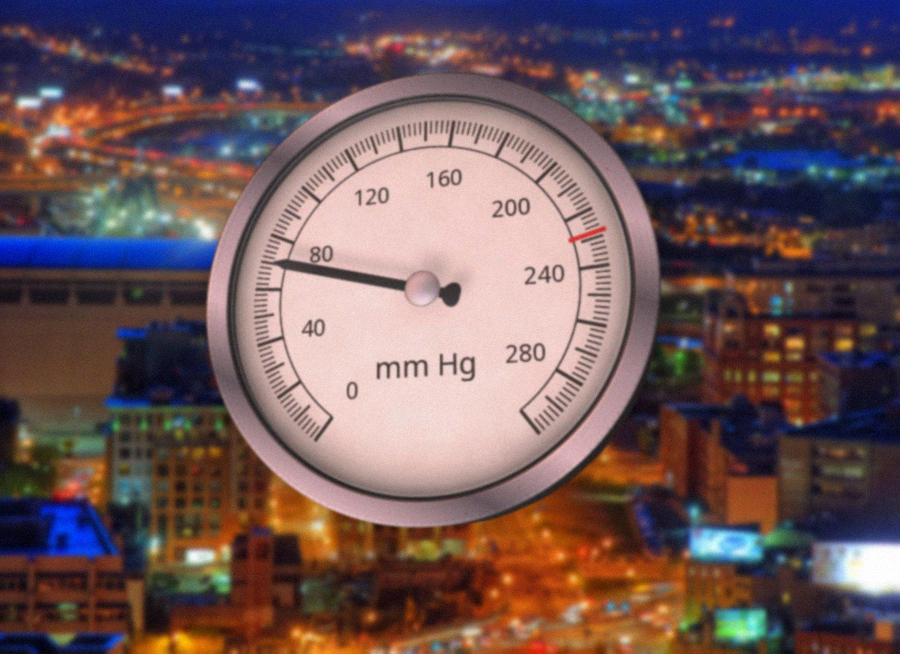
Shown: 70 mmHg
